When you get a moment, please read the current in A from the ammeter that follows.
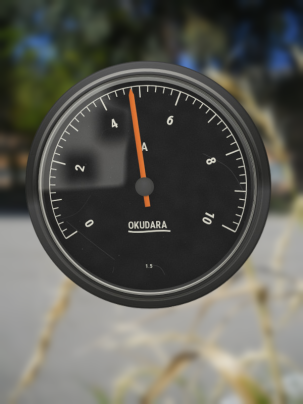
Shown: 4.8 A
